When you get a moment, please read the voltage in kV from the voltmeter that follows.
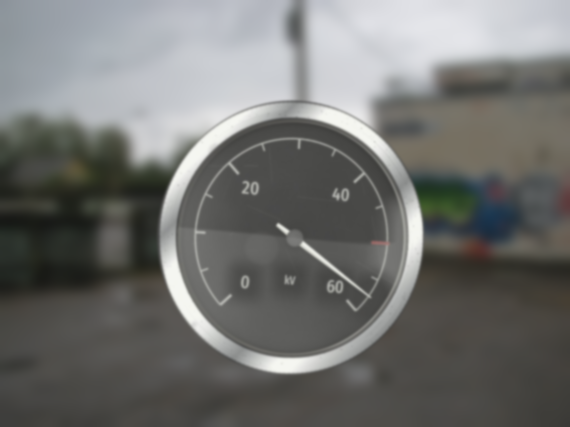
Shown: 57.5 kV
